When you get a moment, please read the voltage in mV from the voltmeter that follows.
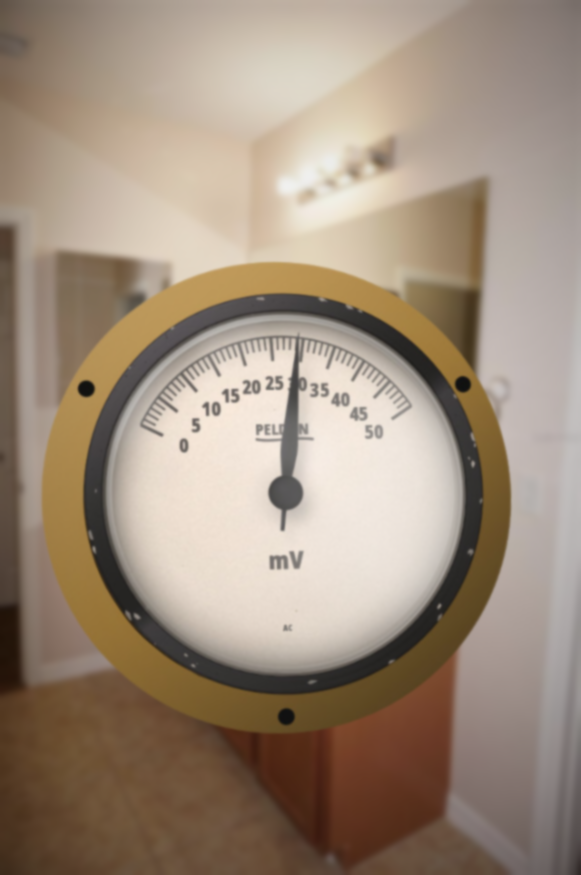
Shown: 29 mV
